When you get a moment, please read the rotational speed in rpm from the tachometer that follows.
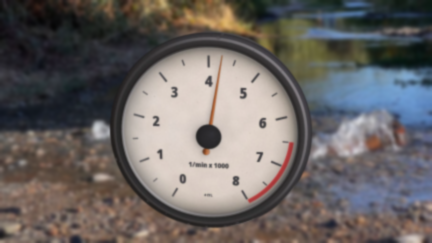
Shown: 4250 rpm
